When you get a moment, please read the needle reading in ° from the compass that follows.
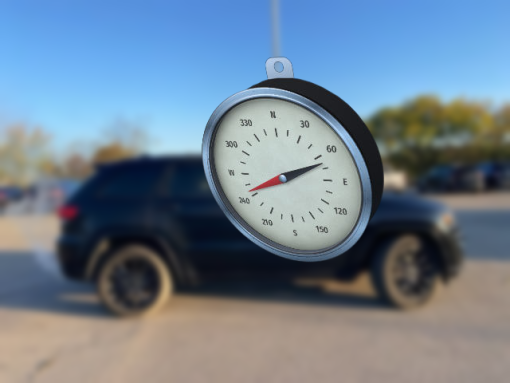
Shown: 247.5 °
